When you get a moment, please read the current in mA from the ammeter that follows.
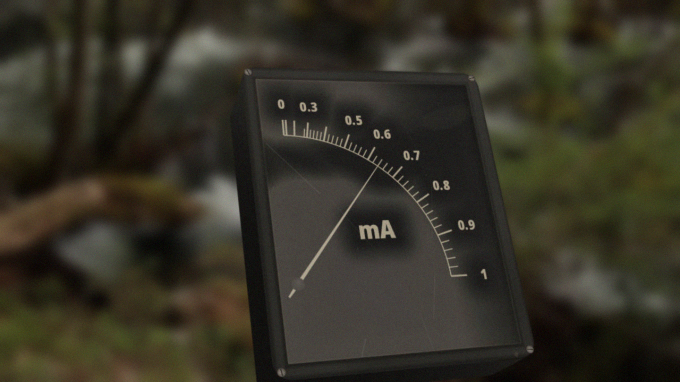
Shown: 0.64 mA
